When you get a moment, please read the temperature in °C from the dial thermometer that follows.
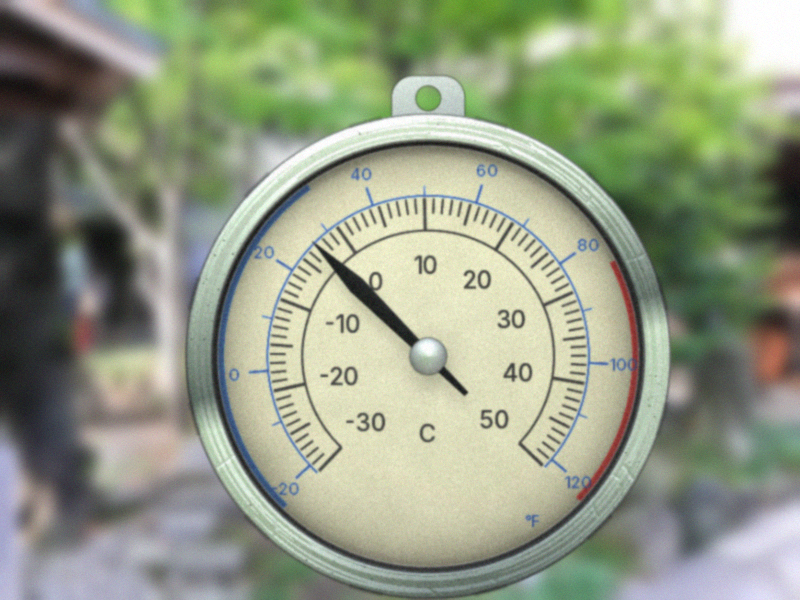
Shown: -3 °C
